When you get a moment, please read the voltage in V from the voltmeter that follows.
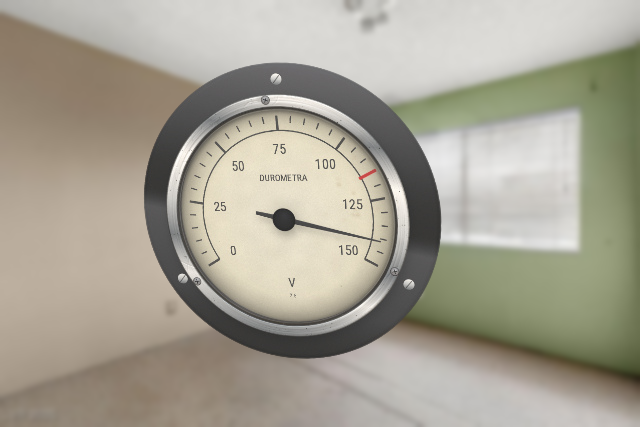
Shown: 140 V
